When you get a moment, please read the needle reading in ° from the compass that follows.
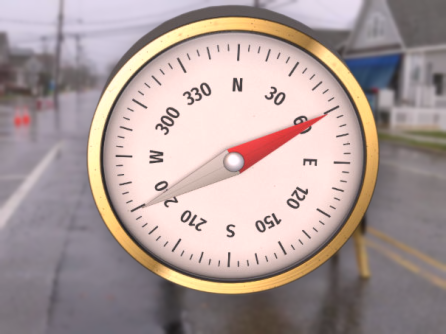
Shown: 60 °
